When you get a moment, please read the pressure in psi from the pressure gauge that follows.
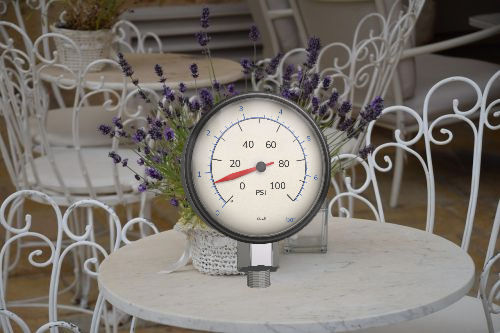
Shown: 10 psi
